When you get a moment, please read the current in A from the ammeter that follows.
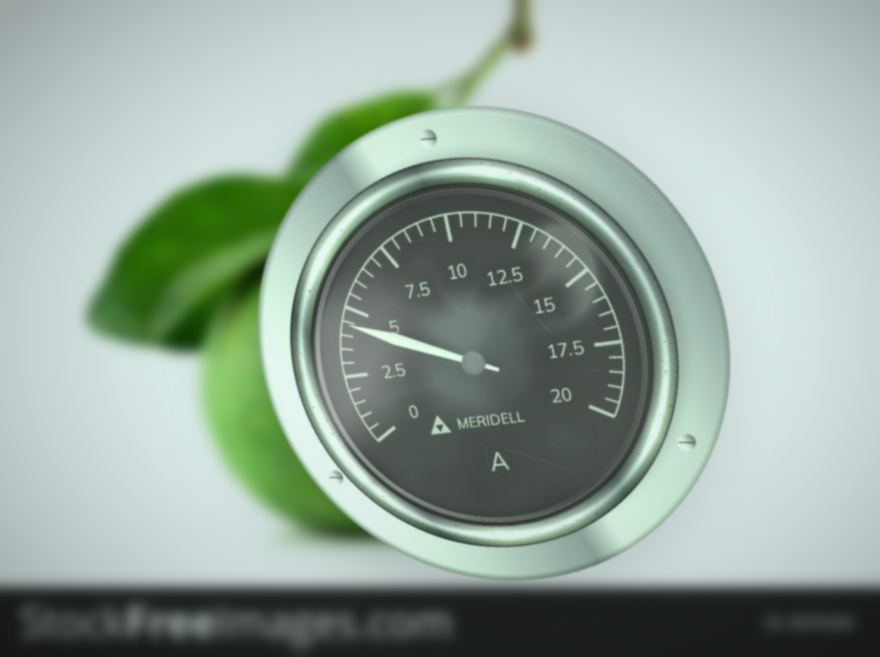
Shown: 4.5 A
